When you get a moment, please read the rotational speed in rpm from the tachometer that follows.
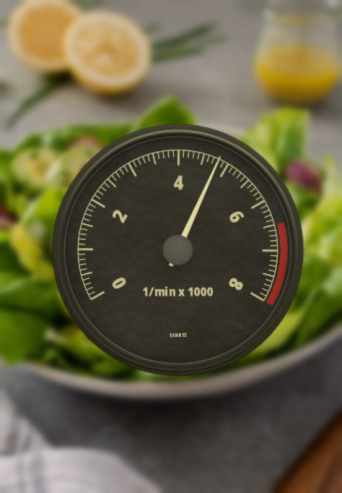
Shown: 4800 rpm
